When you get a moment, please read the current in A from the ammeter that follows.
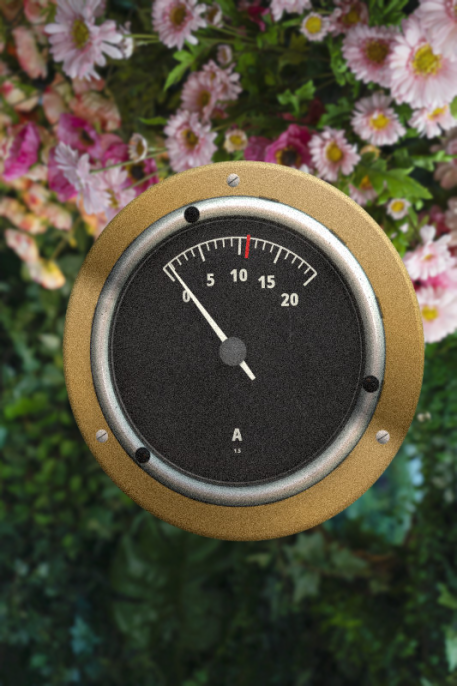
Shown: 1 A
